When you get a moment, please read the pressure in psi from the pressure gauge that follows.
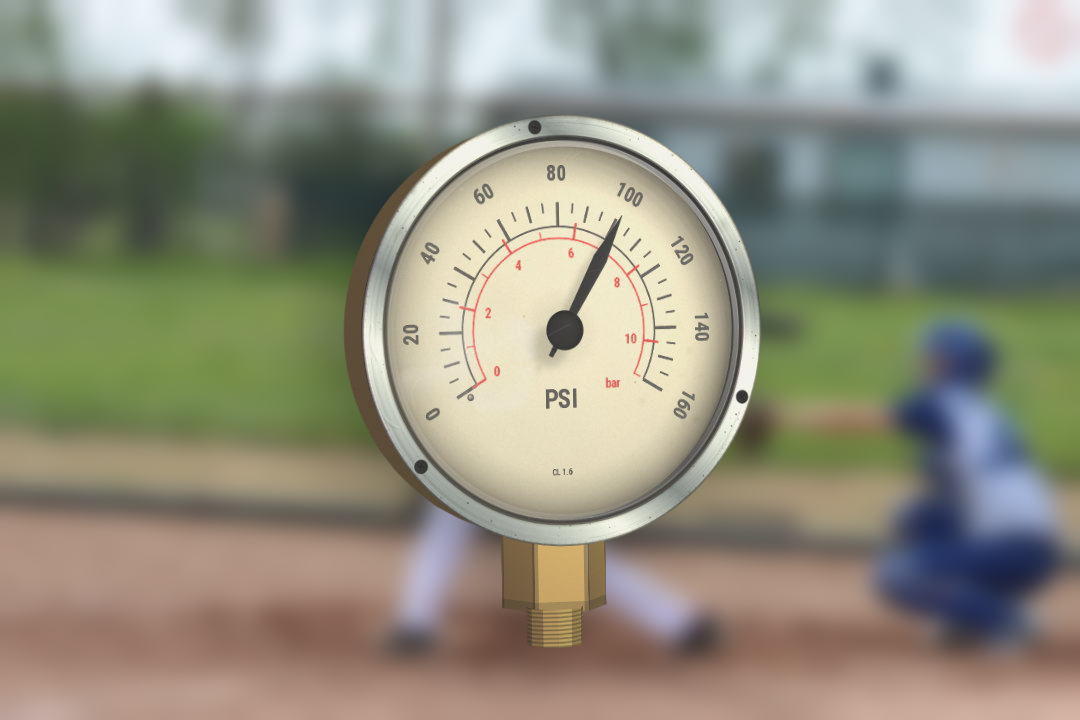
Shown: 100 psi
